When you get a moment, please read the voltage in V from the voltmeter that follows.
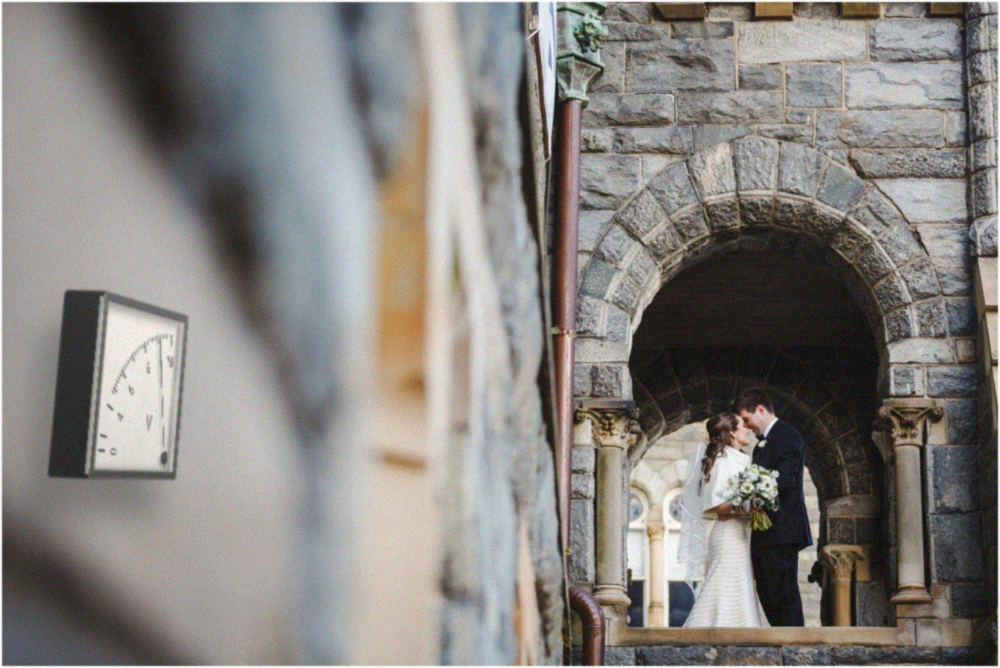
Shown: 9 V
